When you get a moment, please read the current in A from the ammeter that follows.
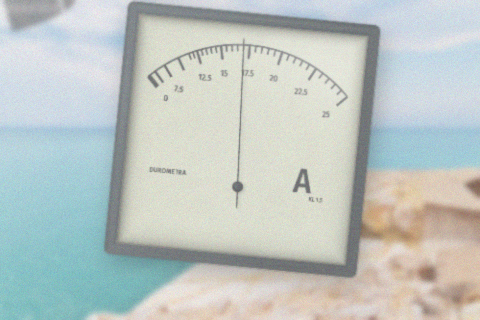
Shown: 17 A
